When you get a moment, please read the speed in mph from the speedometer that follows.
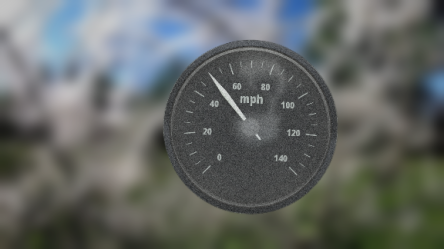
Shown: 50 mph
